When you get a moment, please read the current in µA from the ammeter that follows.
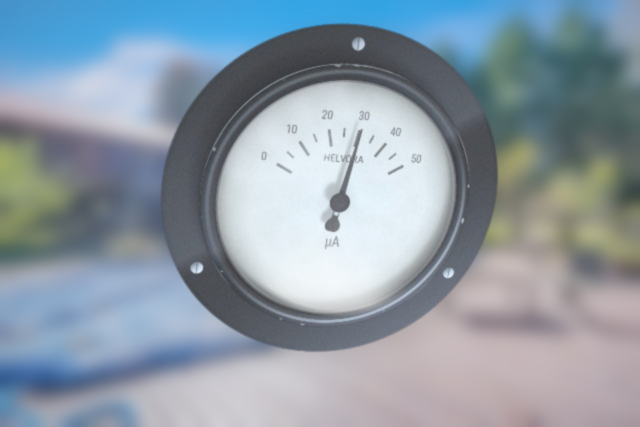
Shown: 30 µA
